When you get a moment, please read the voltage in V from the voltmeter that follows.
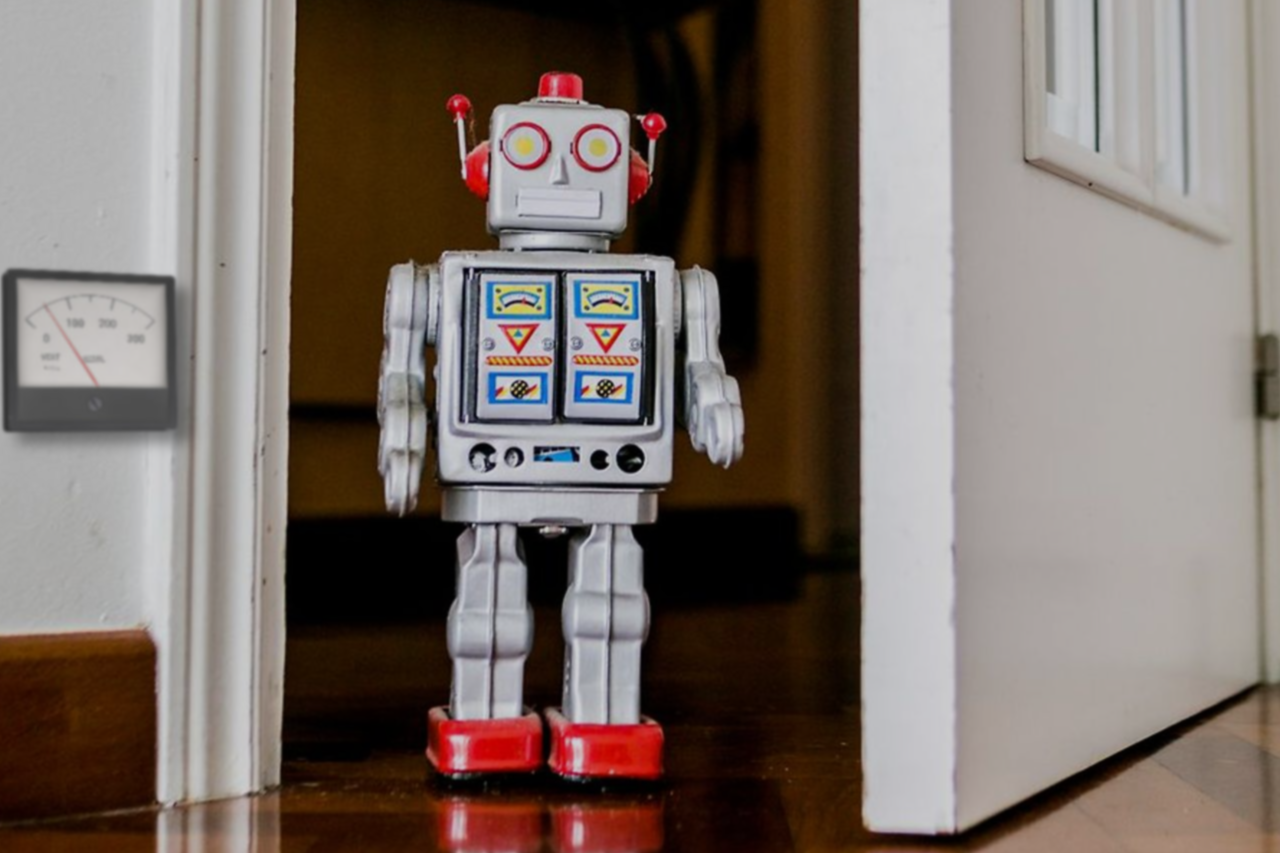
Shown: 50 V
